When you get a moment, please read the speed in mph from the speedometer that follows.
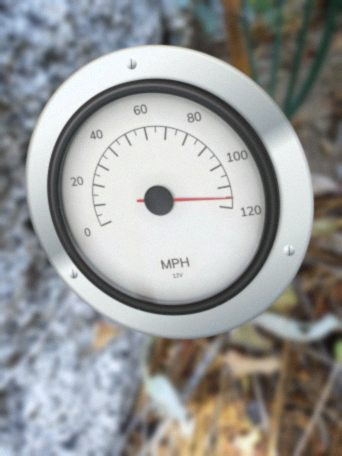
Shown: 115 mph
